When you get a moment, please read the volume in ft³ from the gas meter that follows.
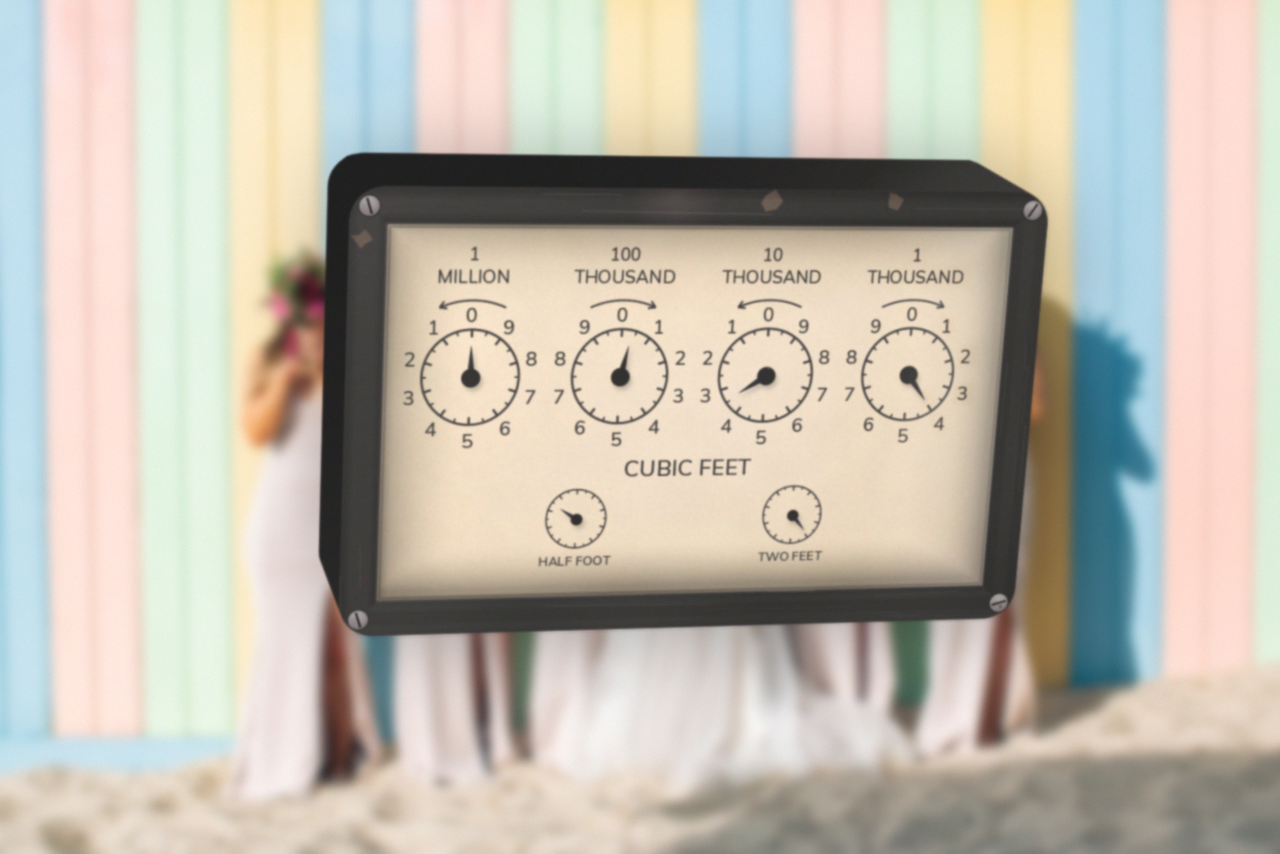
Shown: 3400 ft³
